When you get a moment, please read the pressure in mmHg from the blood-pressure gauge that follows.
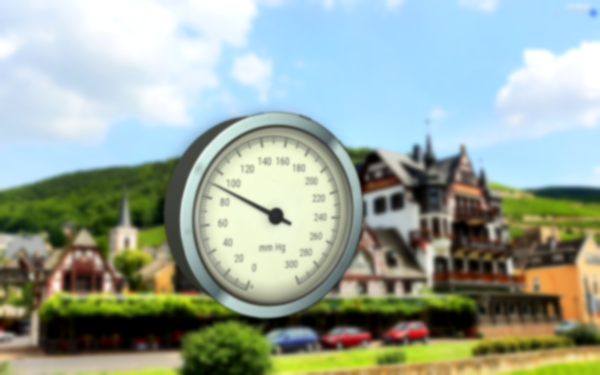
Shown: 90 mmHg
